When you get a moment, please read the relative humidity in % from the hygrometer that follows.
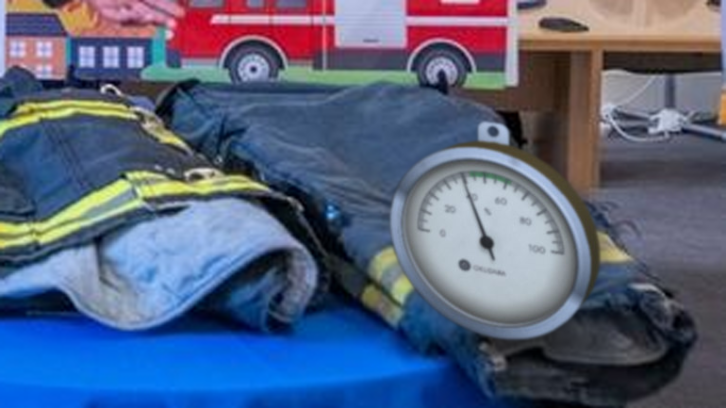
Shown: 40 %
